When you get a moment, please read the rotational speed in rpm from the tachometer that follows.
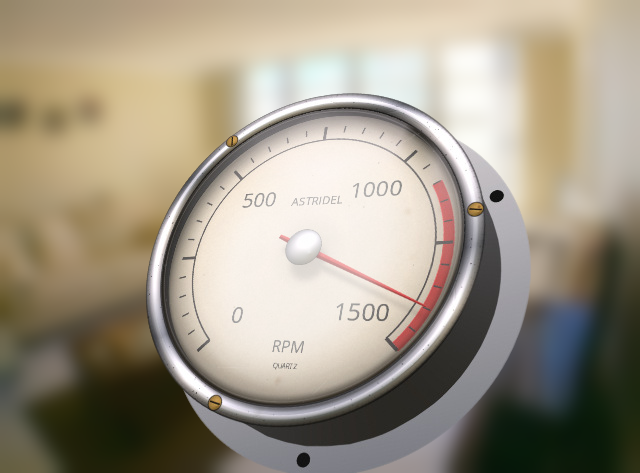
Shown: 1400 rpm
